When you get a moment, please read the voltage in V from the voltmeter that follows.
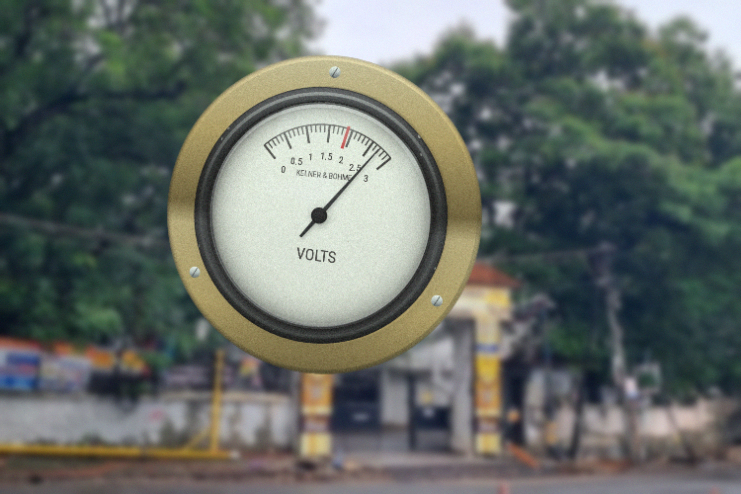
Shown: 2.7 V
